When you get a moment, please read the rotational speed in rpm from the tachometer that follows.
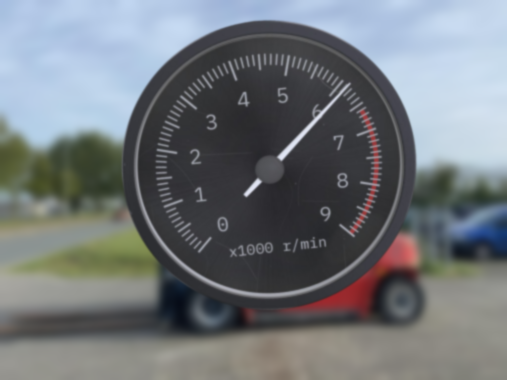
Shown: 6100 rpm
